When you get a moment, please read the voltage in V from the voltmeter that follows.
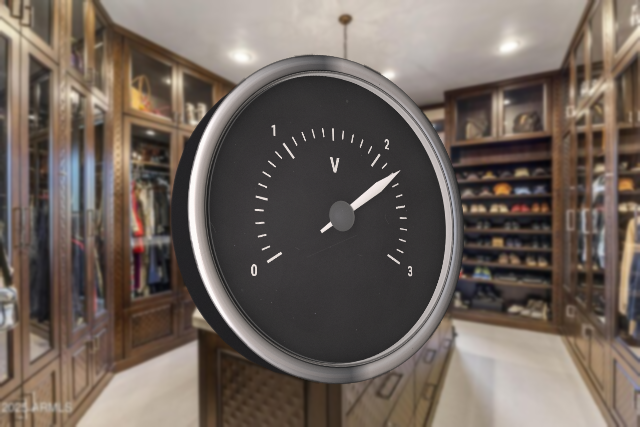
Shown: 2.2 V
